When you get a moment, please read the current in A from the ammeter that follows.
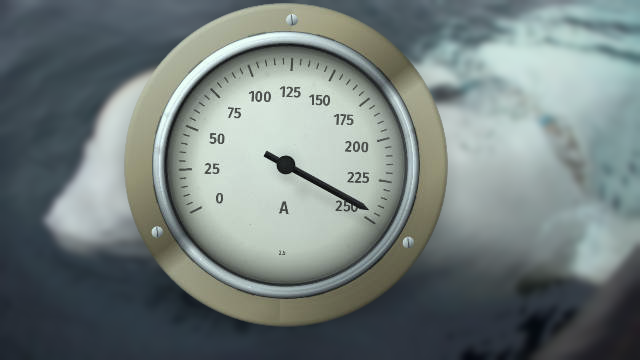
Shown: 245 A
